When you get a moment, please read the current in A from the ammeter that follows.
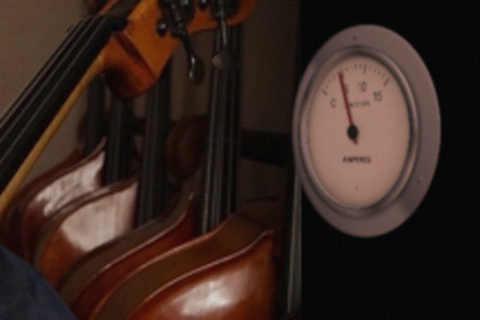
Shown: 5 A
